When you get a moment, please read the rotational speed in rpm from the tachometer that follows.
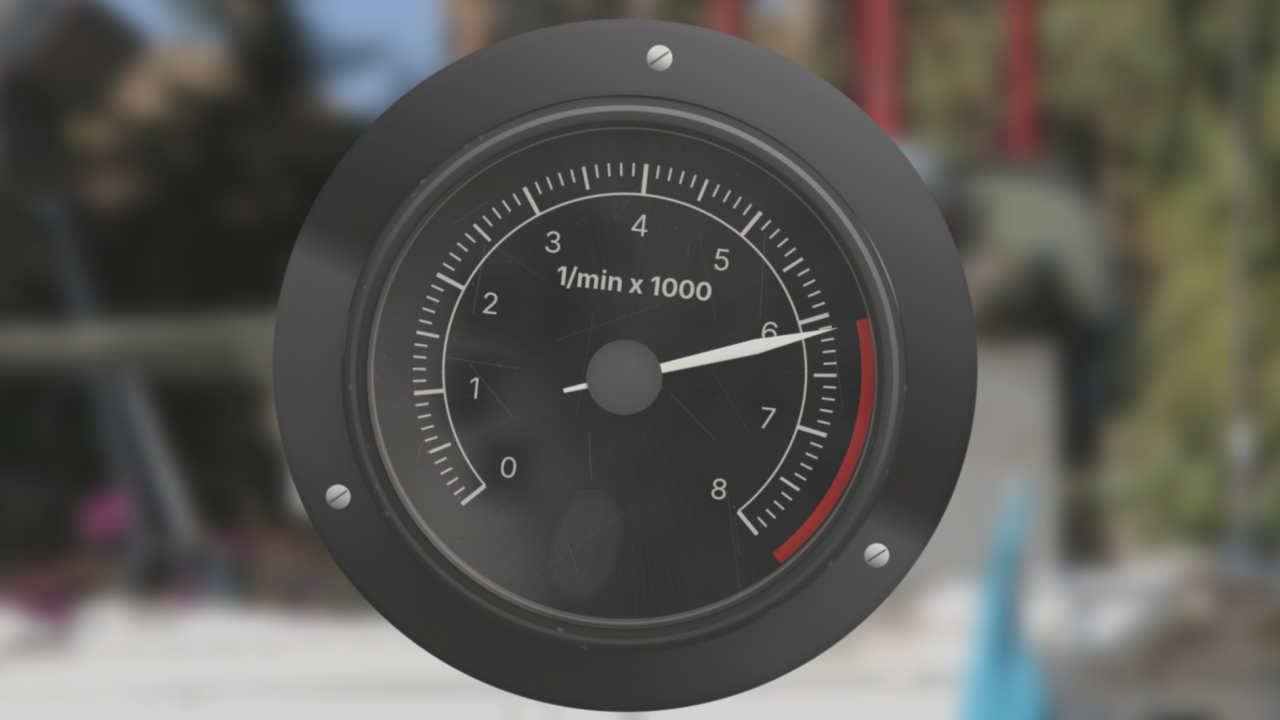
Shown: 6100 rpm
